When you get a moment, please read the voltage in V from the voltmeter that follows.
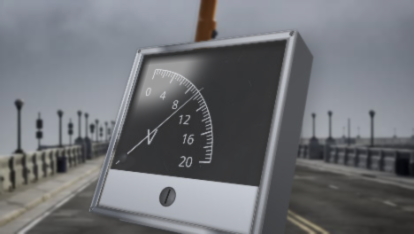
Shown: 10 V
